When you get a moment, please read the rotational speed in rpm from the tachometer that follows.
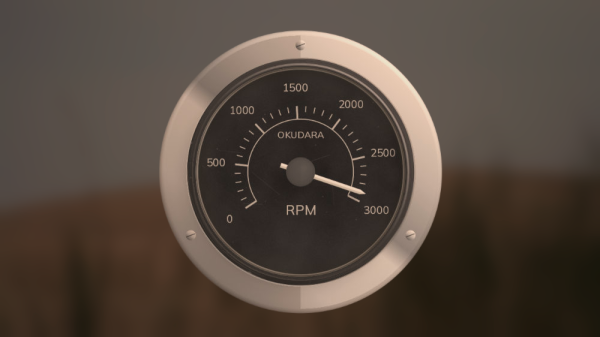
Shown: 2900 rpm
